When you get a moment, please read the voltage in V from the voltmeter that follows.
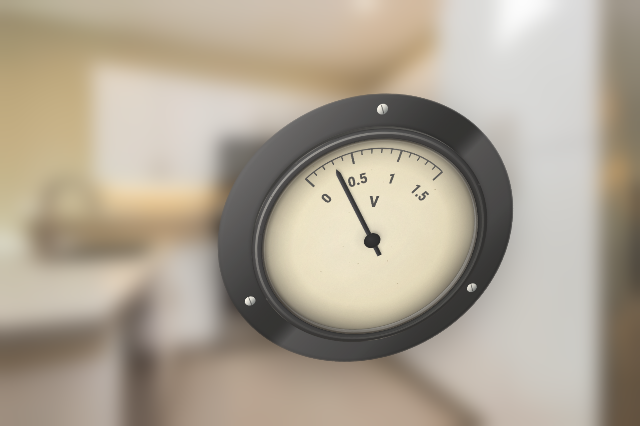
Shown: 0.3 V
